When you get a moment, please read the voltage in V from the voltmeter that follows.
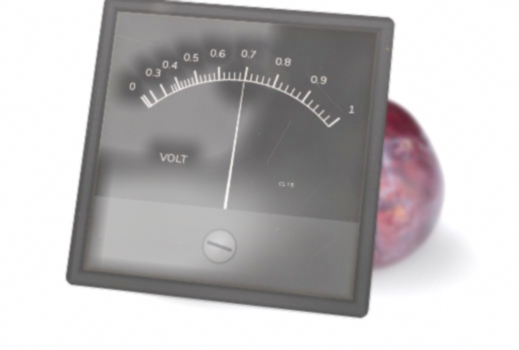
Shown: 0.7 V
